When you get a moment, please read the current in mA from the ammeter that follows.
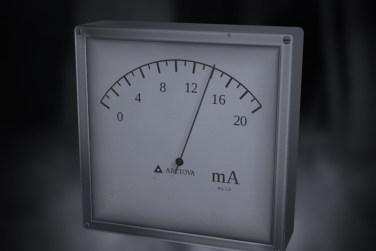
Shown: 14 mA
